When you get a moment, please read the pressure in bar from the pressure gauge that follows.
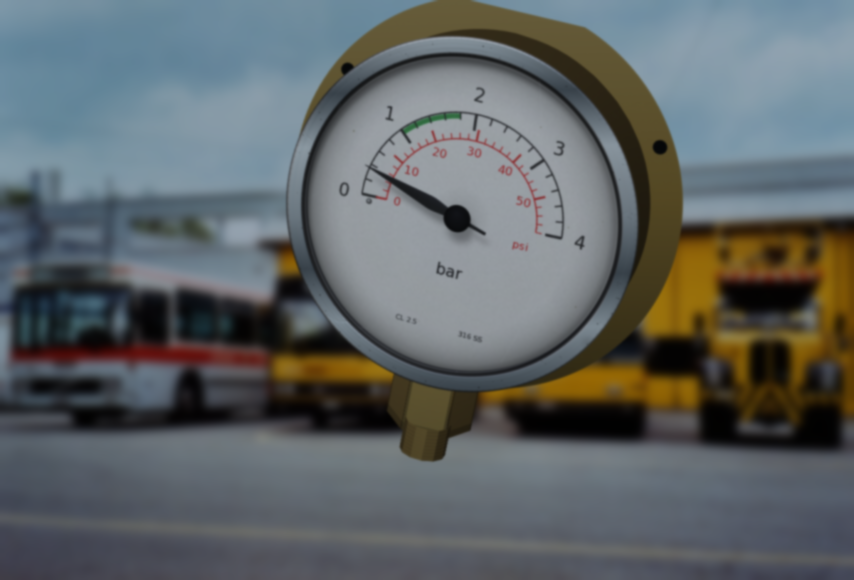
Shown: 0.4 bar
